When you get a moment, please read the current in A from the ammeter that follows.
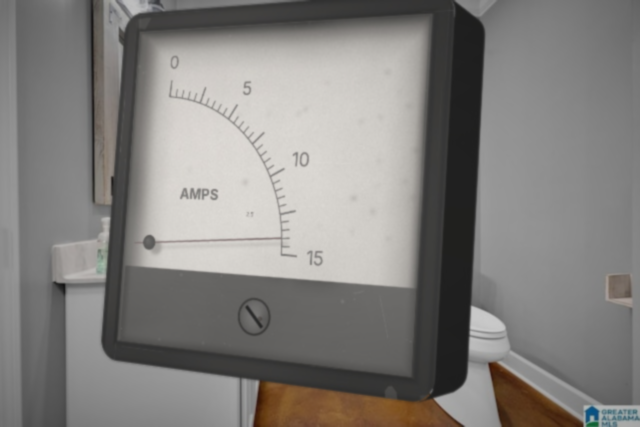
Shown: 14 A
